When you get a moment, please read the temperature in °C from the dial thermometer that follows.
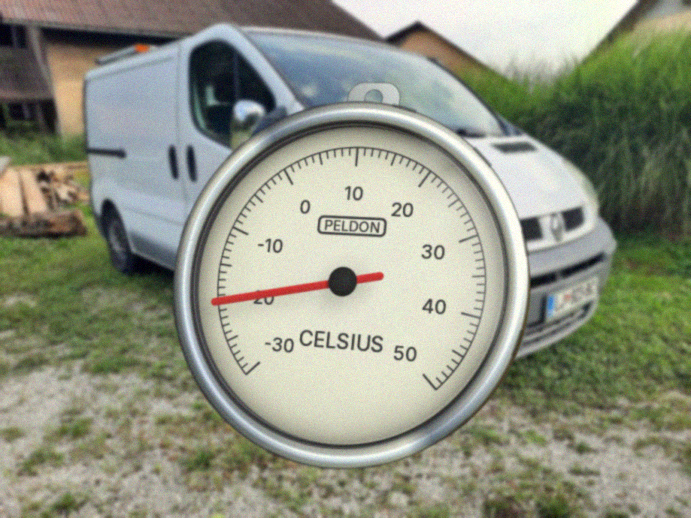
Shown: -20 °C
